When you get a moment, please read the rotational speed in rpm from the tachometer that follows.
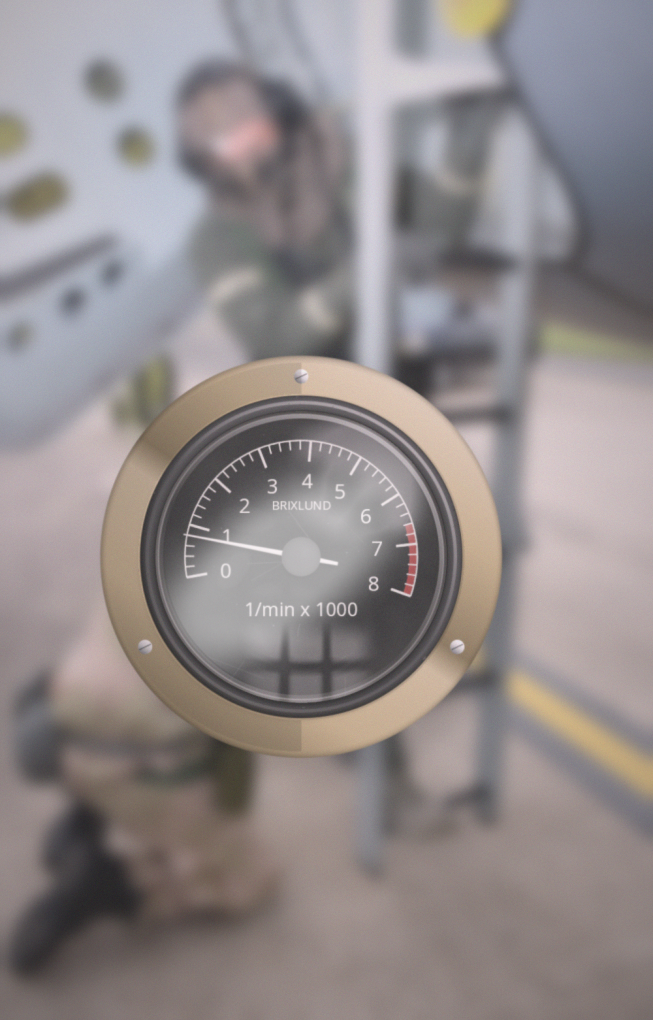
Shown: 800 rpm
